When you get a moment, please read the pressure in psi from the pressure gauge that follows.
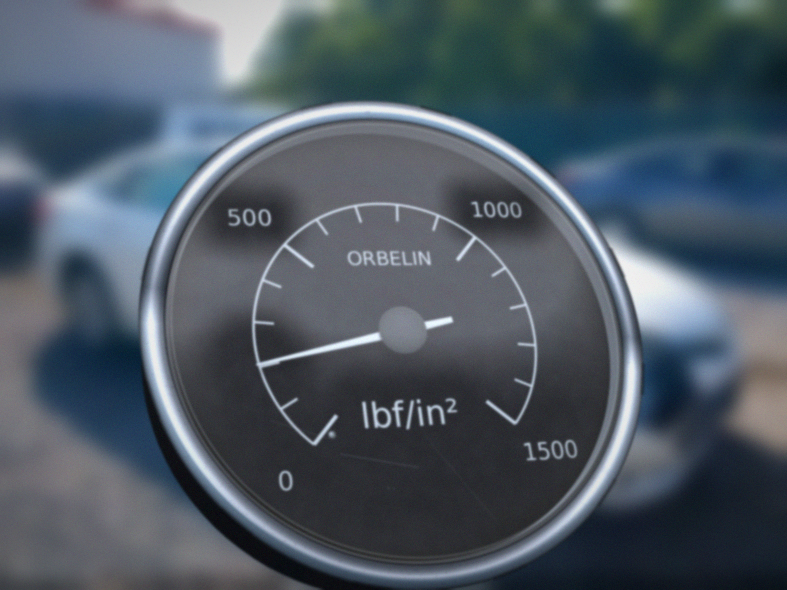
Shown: 200 psi
